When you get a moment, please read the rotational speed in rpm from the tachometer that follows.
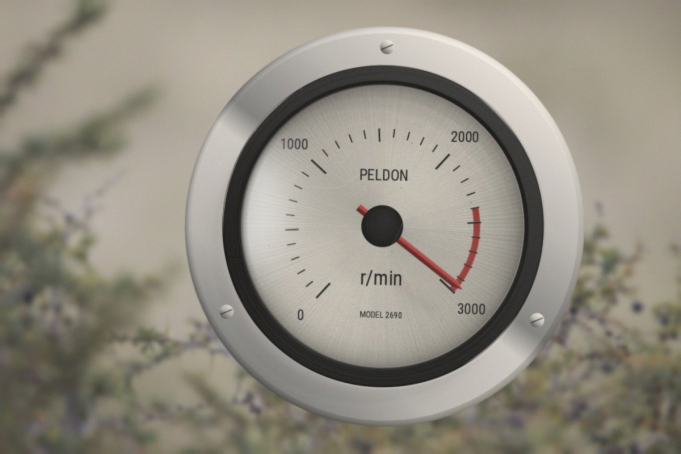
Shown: 2950 rpm
